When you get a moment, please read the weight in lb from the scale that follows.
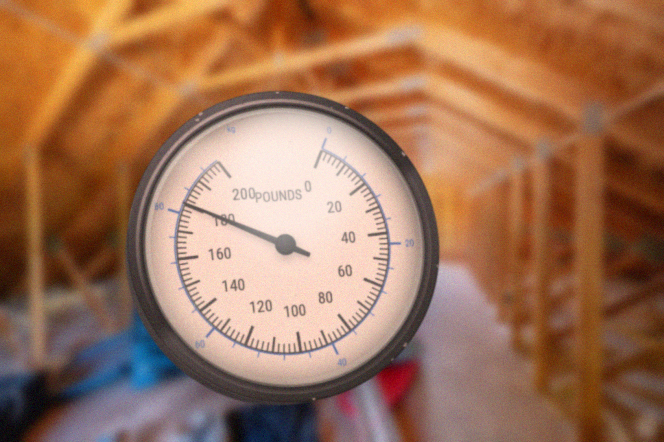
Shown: 180 lb
